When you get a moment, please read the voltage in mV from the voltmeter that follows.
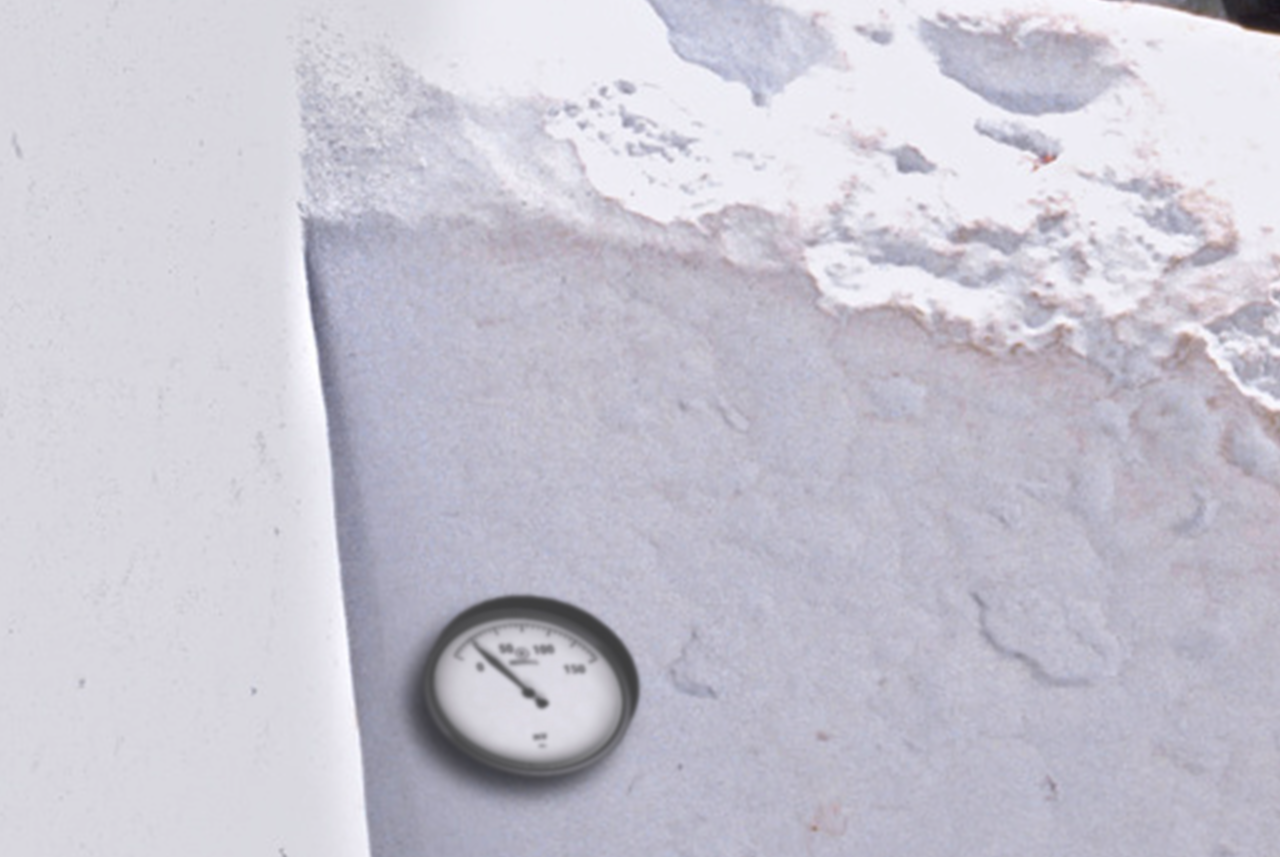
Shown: 25 mV
